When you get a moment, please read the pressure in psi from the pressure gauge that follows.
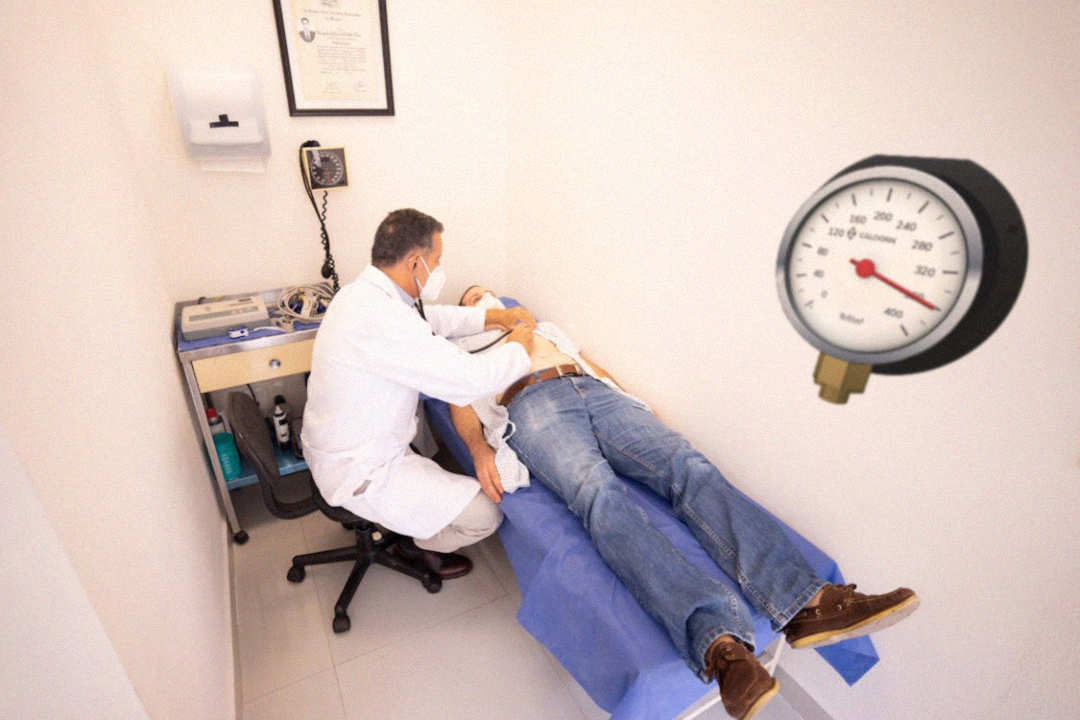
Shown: 360 psi
